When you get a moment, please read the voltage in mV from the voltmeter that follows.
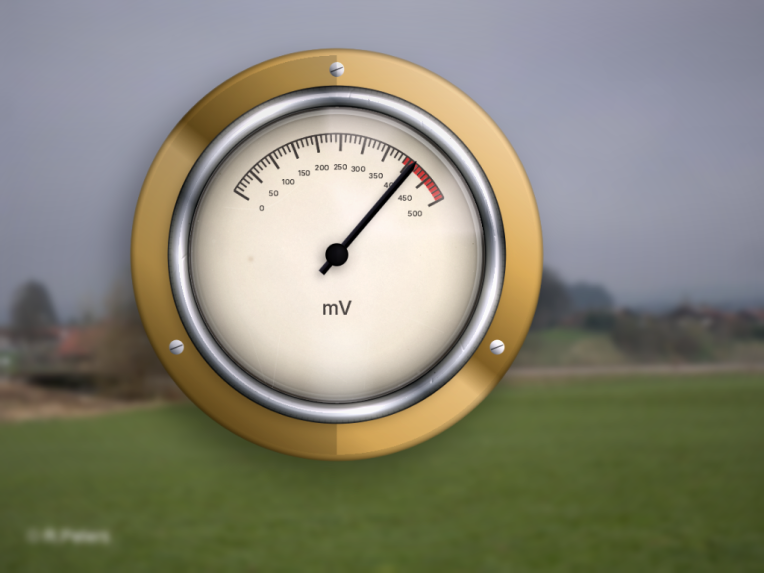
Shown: 410 mV
